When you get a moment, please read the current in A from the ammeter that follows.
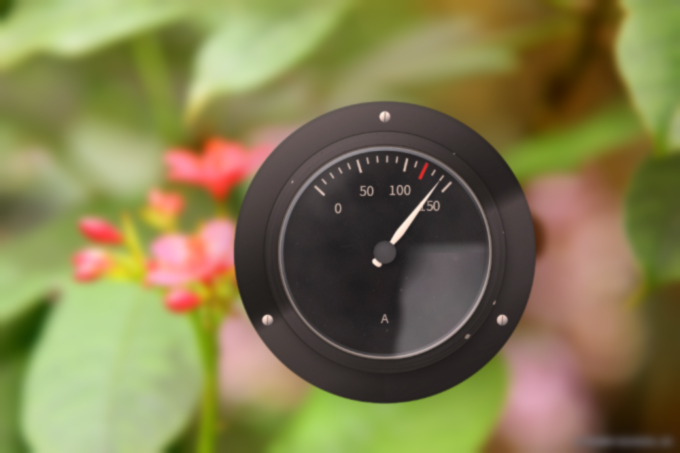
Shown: 140 A
